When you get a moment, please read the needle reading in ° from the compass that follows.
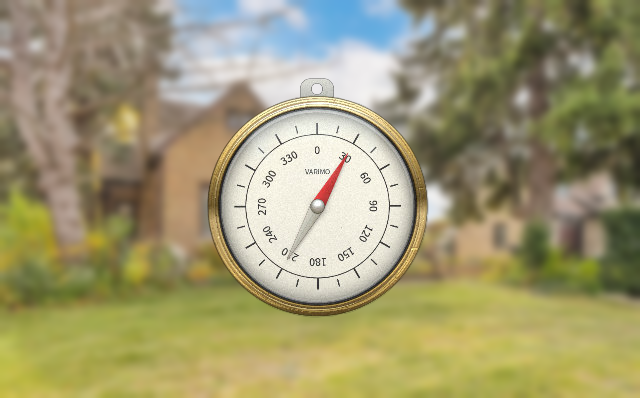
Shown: 30 °
